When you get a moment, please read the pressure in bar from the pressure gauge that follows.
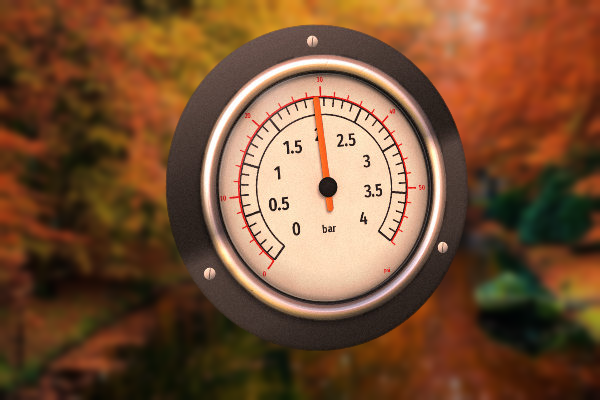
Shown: 2 bar
